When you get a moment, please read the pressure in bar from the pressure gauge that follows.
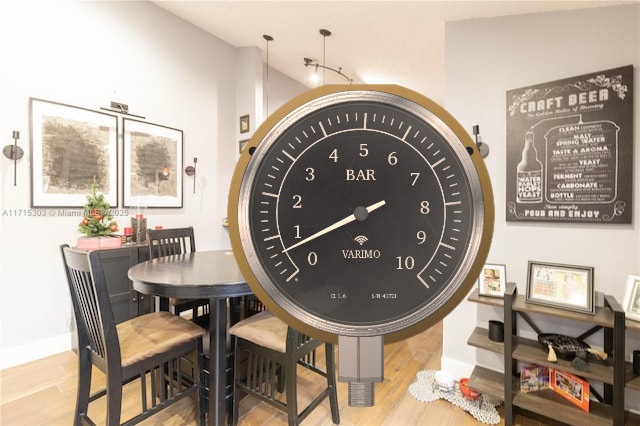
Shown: 0.6 bar
